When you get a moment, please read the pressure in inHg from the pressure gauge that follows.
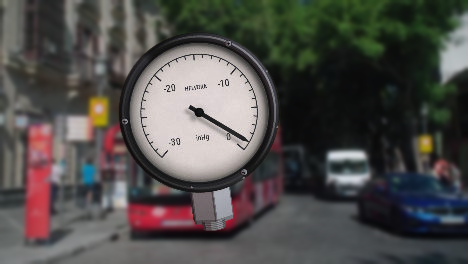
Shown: -1 inHg
